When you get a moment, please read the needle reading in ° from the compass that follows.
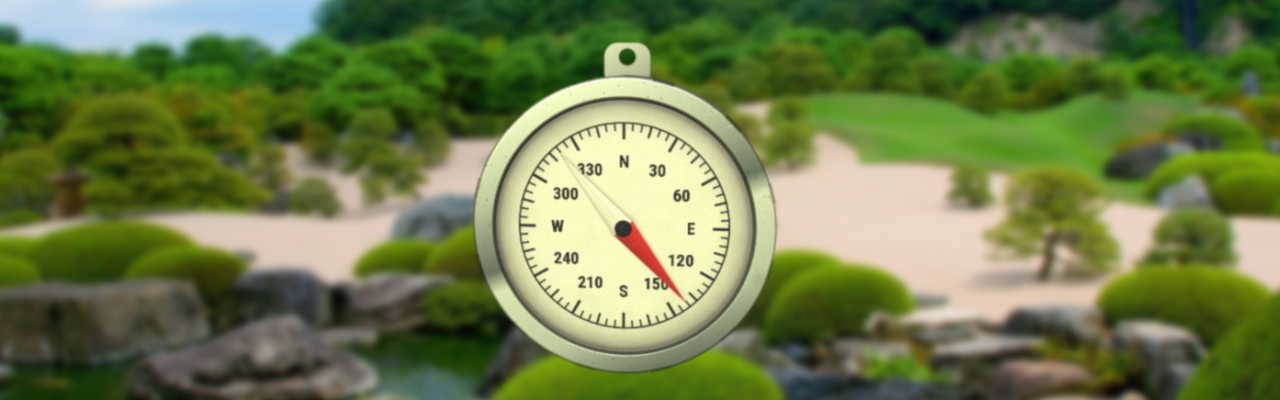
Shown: 140 °
